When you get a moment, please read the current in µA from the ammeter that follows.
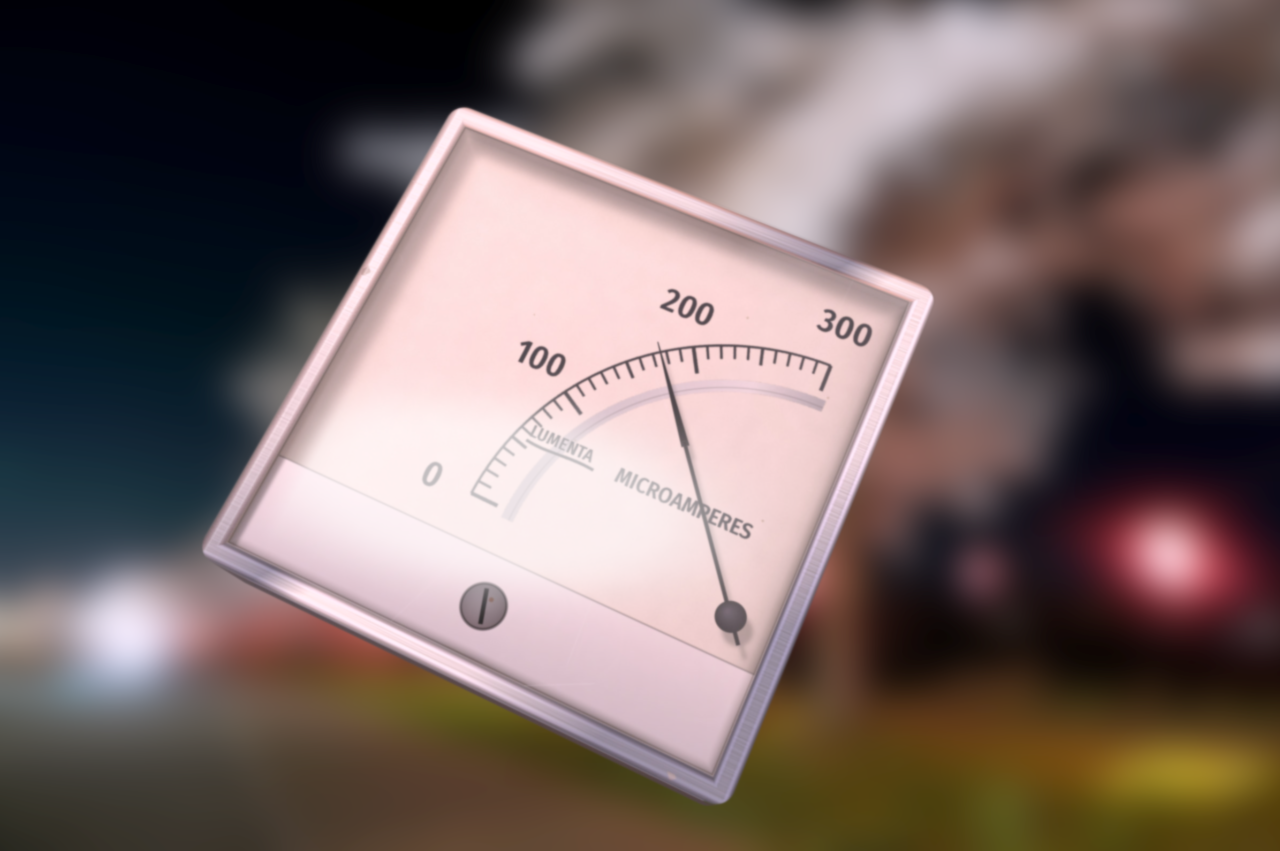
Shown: 175 µA
